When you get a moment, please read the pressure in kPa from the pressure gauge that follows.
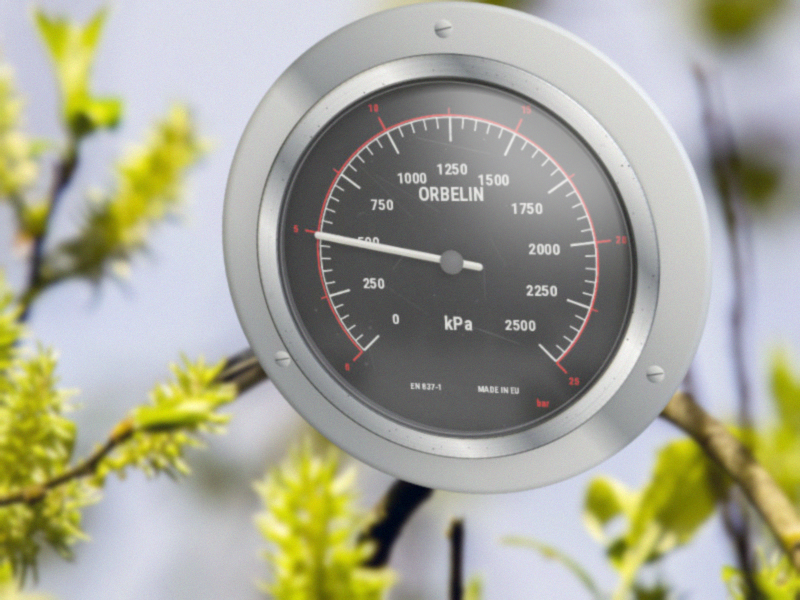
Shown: 500 kPa
